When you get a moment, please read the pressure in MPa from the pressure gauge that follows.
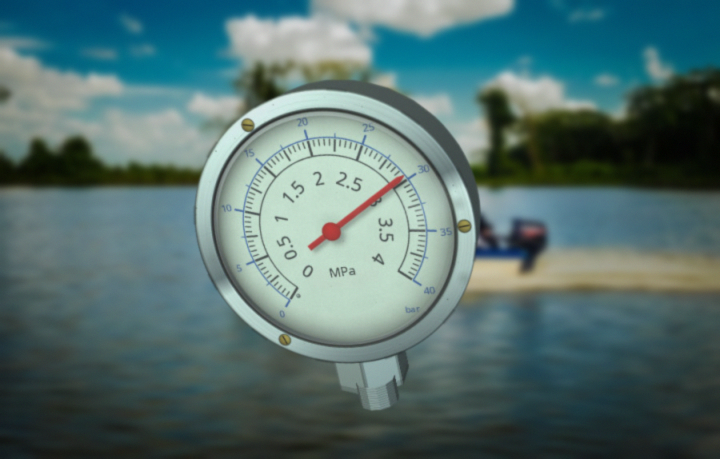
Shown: 2.95 MPa
